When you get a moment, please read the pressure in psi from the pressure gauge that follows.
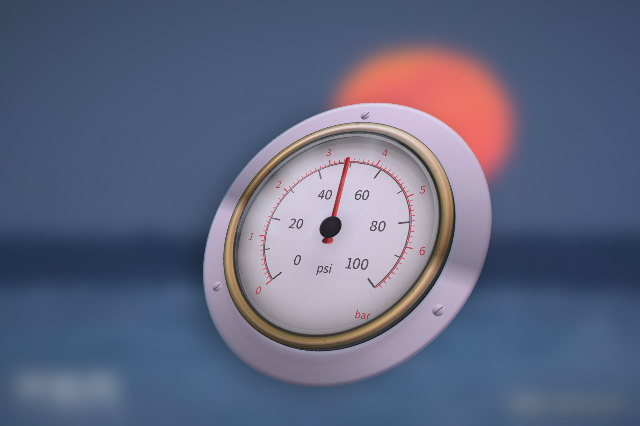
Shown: 50 psi
